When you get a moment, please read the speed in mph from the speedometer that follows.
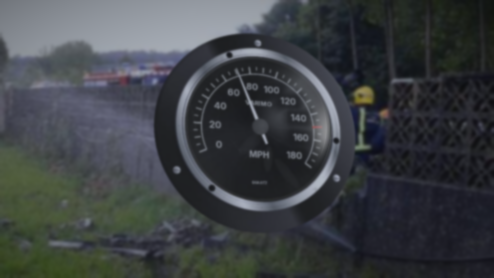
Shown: 70 mph
